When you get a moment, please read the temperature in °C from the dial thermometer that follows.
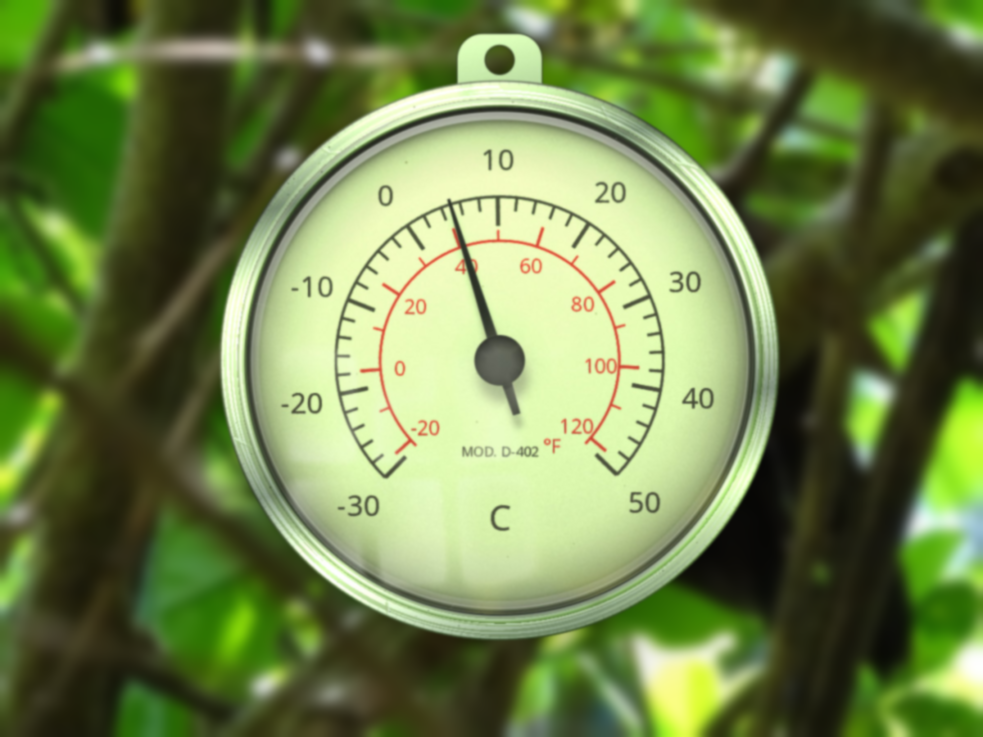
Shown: 5 °C
